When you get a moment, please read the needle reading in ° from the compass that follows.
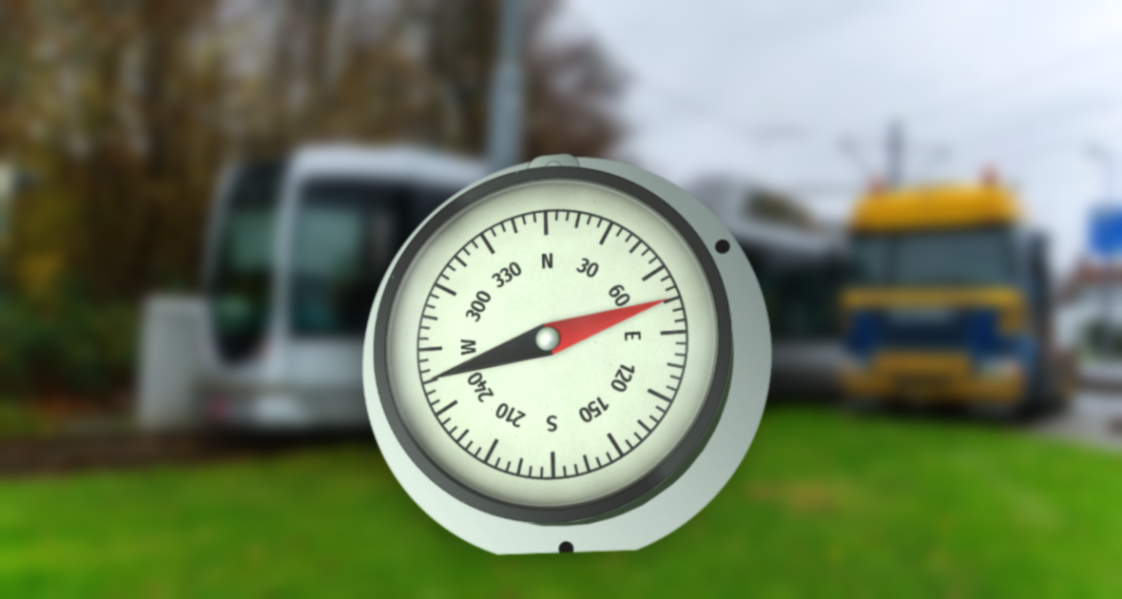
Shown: 75 °
